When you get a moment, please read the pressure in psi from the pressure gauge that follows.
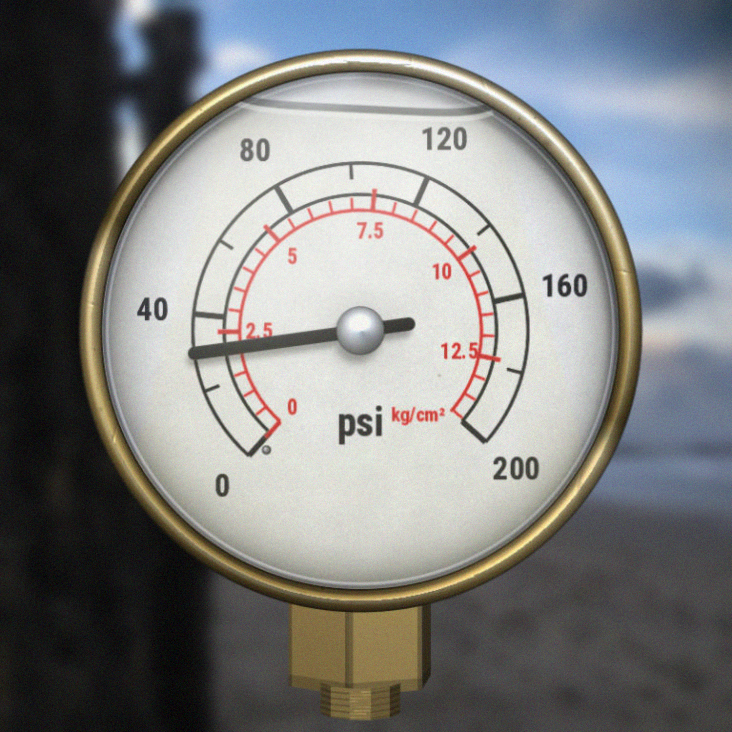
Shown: 30 psi
